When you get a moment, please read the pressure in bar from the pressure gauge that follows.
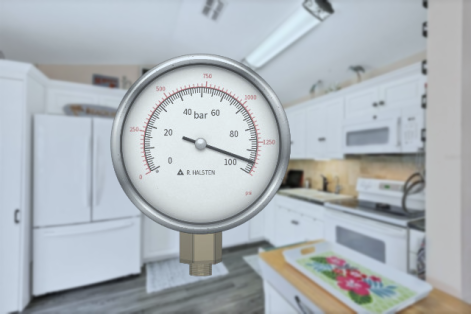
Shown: 95 bar
